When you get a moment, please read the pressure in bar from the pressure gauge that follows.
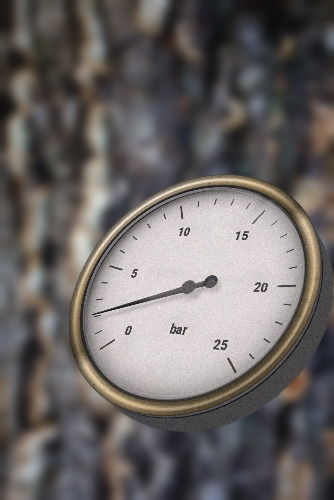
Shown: 2 bar
